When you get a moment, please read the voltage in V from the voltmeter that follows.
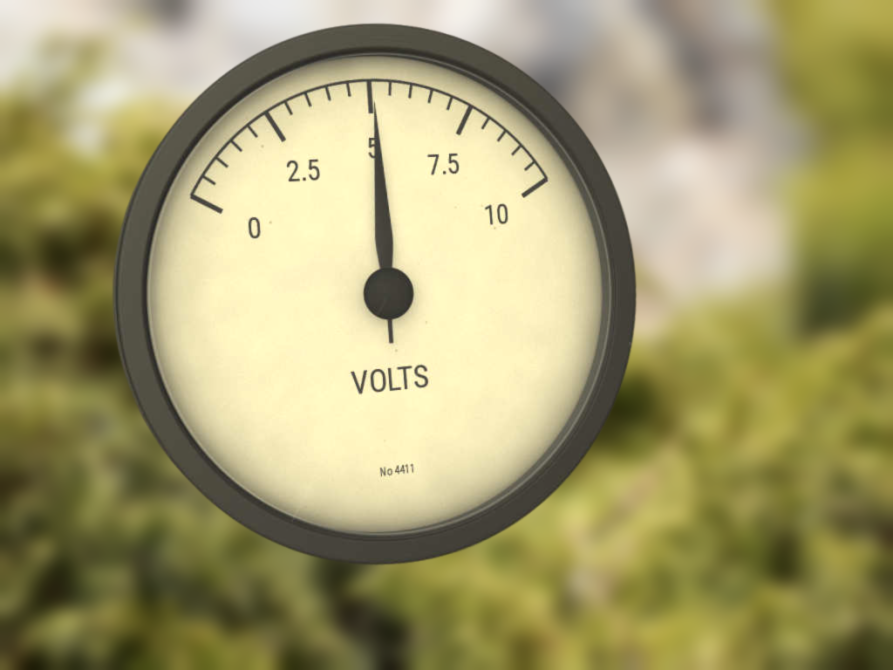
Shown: 5 V
